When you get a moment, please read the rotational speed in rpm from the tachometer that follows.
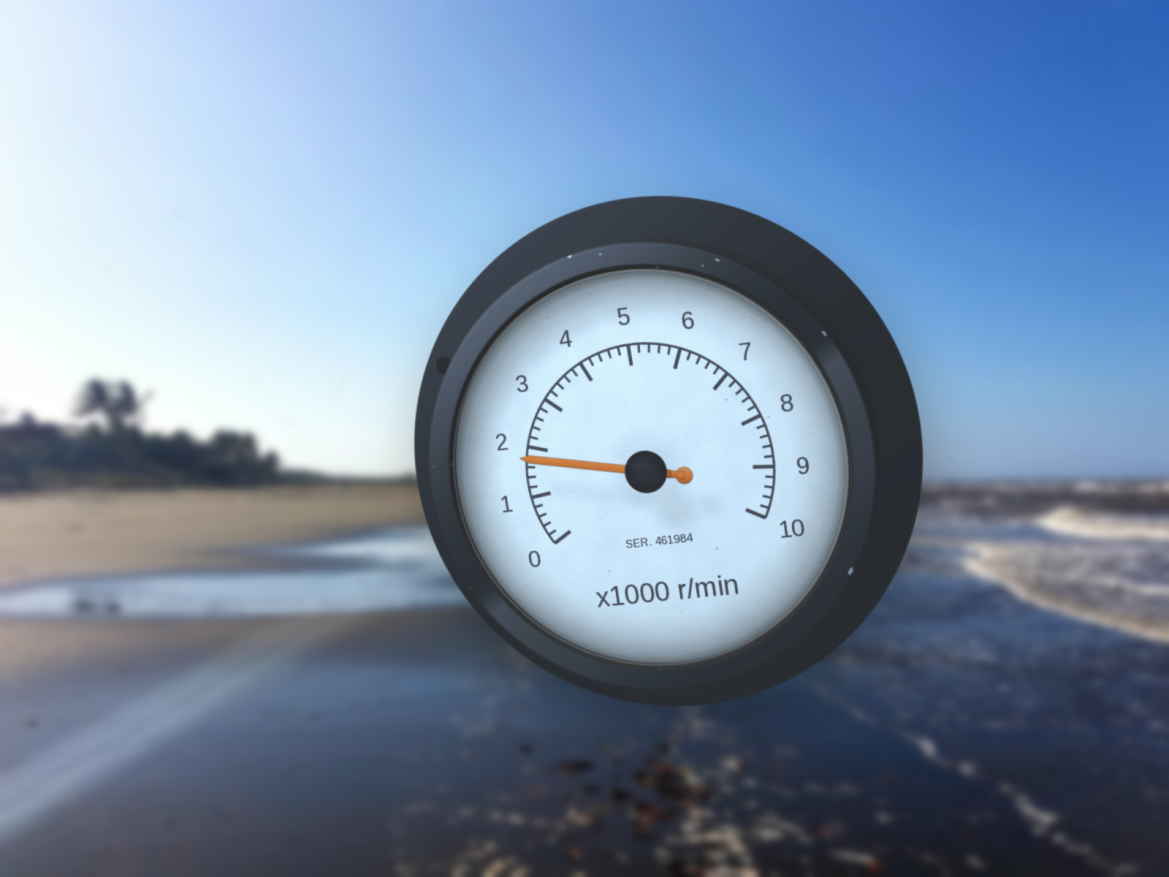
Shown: 1800 rpm
